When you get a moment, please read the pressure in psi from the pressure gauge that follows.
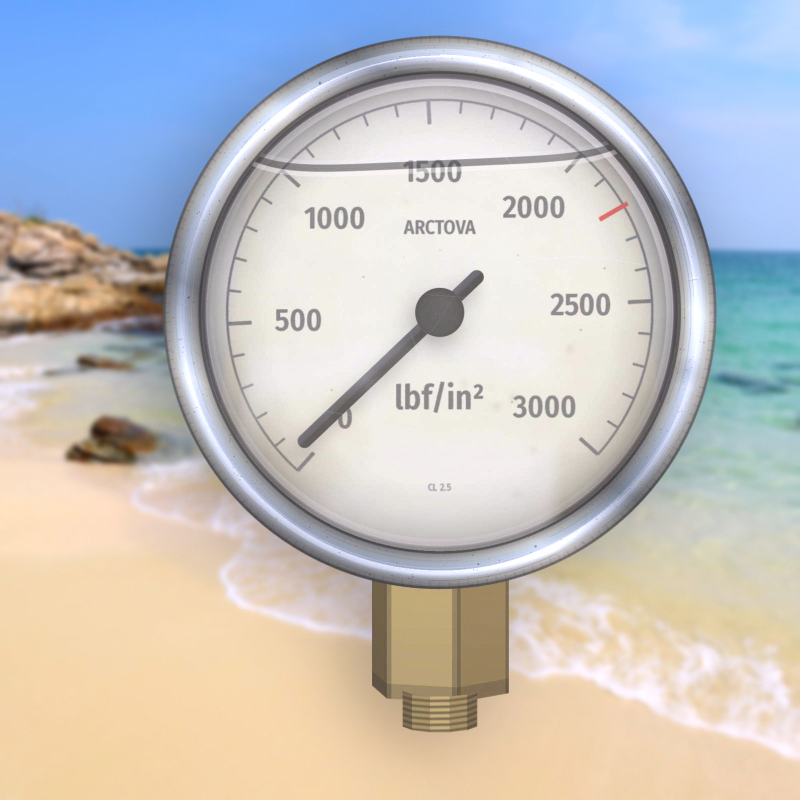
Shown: 50 psi
